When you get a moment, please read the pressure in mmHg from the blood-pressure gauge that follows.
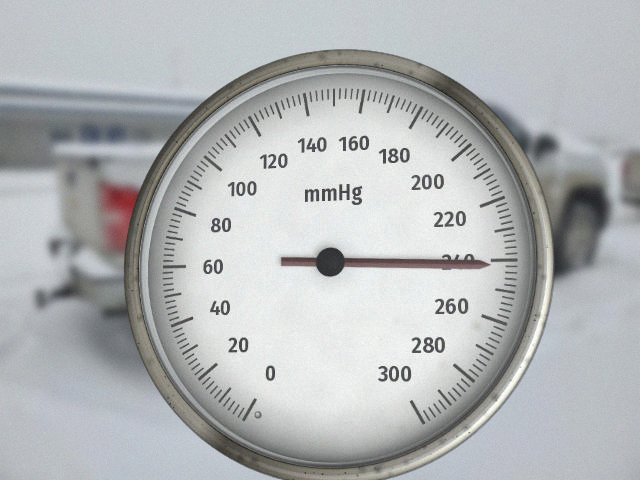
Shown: 242 mmHg
